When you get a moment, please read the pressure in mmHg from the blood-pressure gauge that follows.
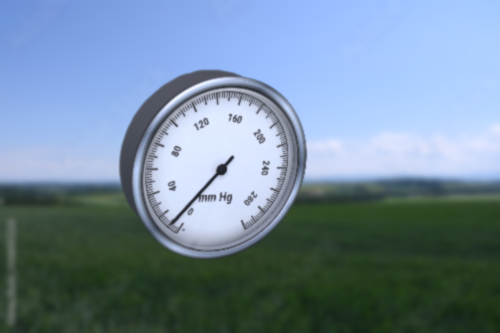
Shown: 10 mmHg
